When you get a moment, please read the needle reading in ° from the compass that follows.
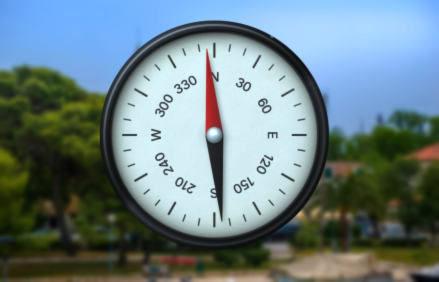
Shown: 355 °
